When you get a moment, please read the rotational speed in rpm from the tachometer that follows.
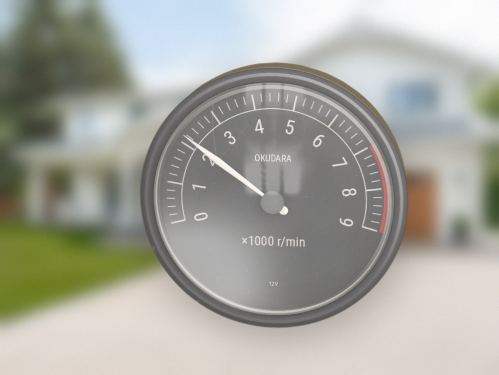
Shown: 2200 rpm
